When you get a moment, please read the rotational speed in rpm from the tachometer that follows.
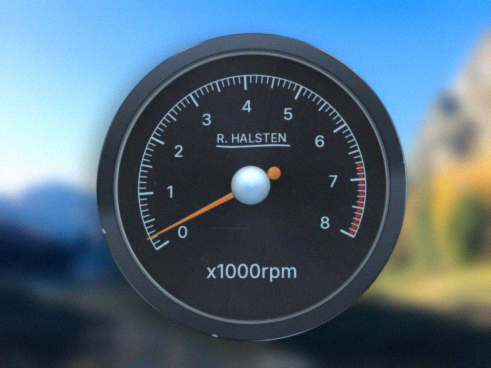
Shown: 200 rpm
